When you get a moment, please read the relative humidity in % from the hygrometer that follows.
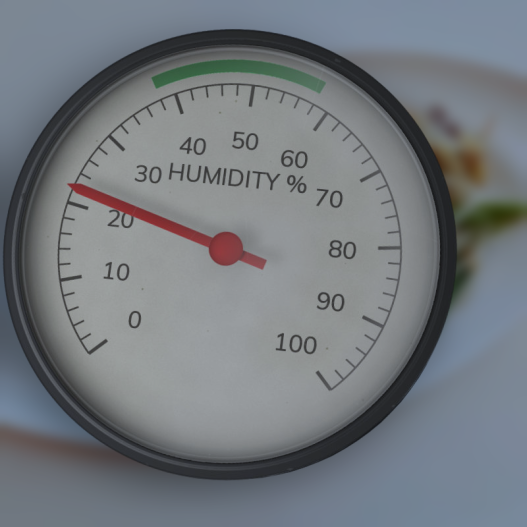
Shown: 22 %
